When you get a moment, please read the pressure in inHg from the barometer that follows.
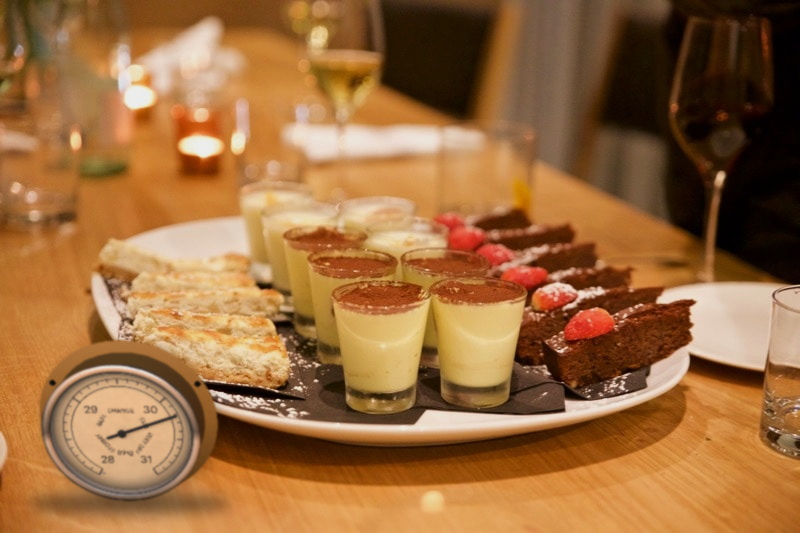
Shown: 30.2 inHg
